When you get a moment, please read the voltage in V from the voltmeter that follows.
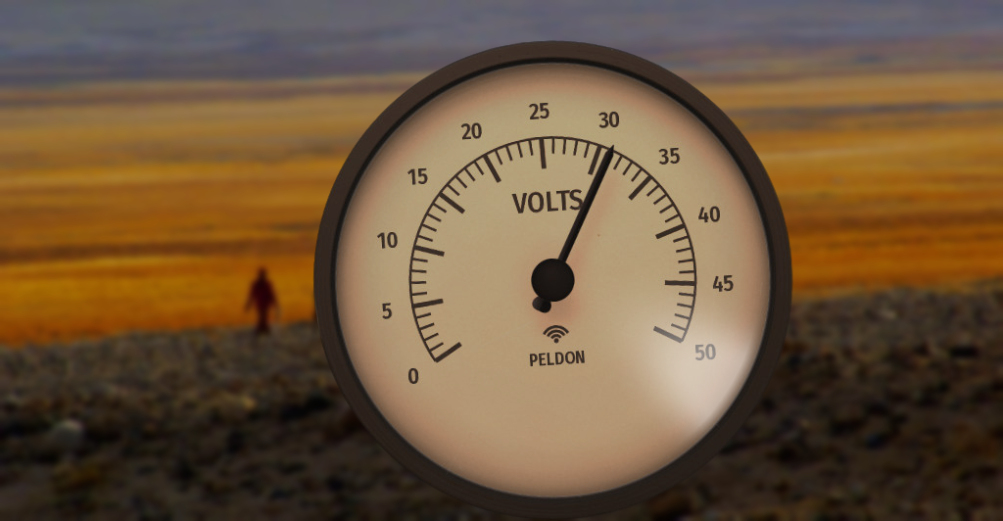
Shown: 31 V
